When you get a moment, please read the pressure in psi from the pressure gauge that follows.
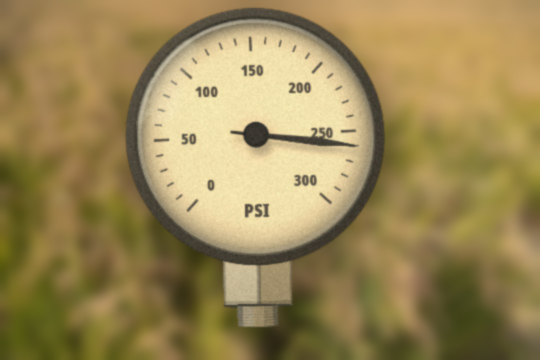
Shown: 260 psi
